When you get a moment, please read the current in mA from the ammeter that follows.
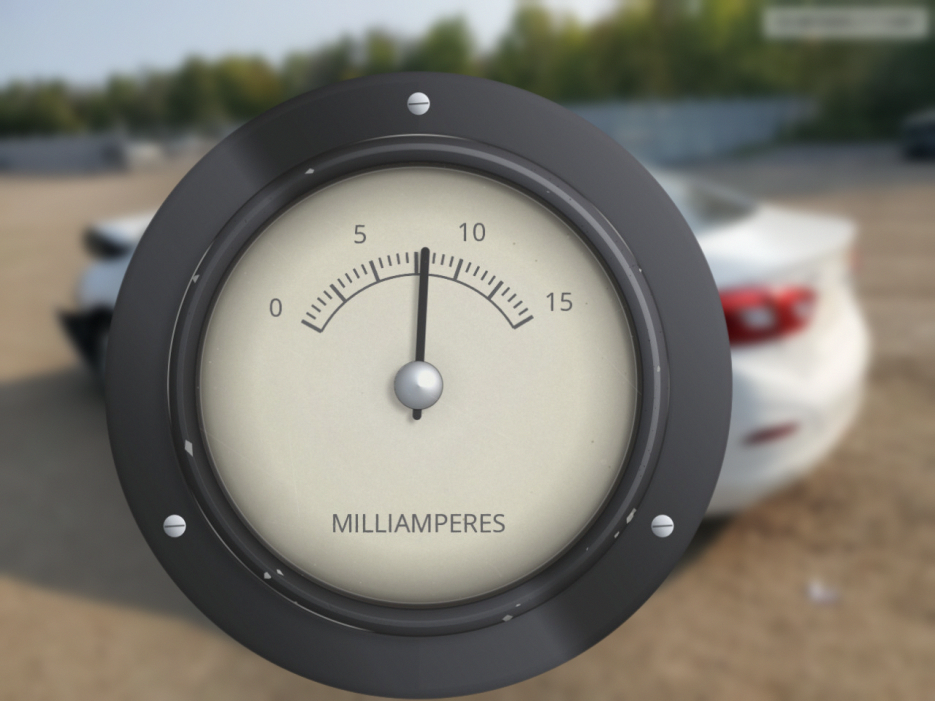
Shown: 8 mA
